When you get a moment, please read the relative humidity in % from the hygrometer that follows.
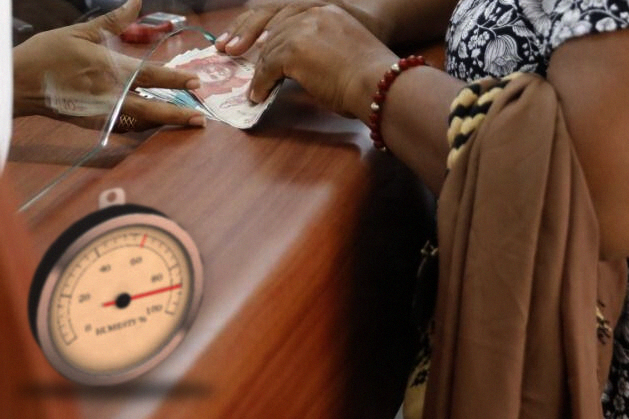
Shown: 88 %
